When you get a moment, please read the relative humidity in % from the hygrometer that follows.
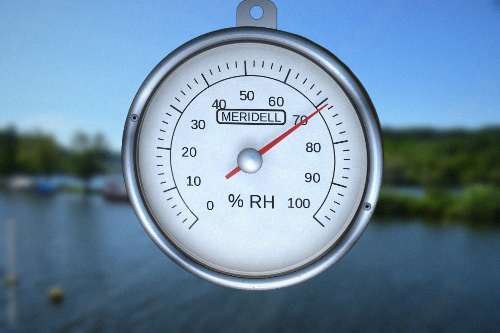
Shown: 71 %
